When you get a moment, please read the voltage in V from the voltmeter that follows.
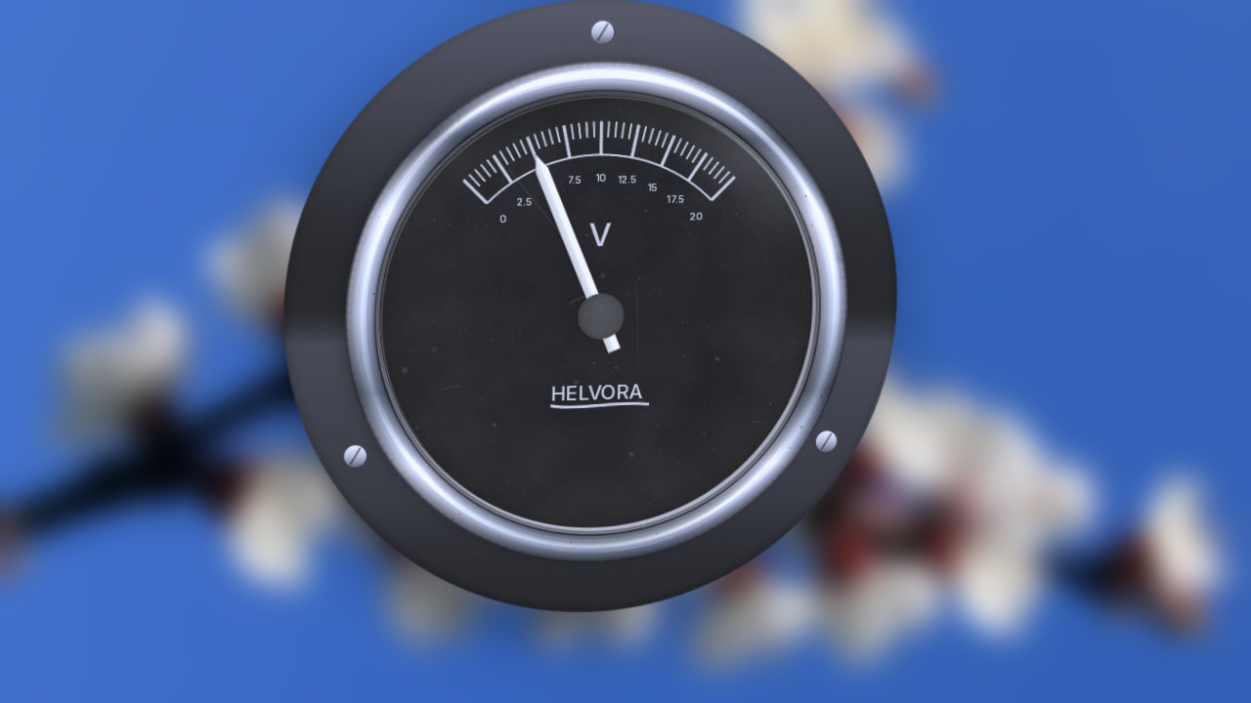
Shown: 5 V
